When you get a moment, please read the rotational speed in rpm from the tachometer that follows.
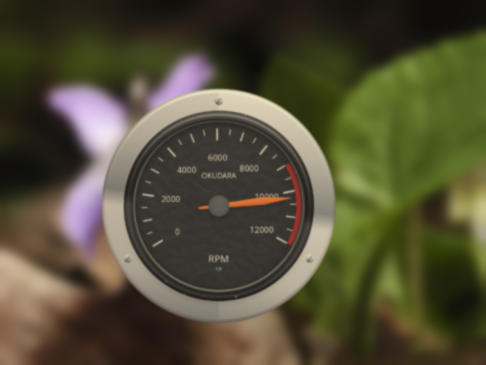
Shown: 10250 rpm
